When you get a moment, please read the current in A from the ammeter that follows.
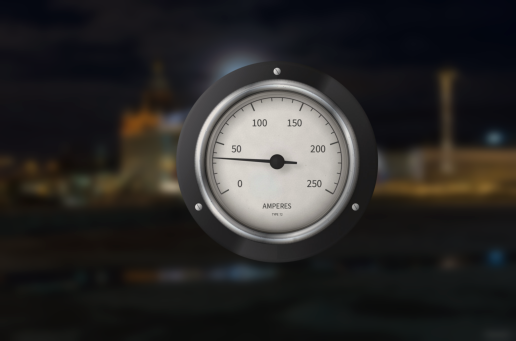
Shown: 35 A
